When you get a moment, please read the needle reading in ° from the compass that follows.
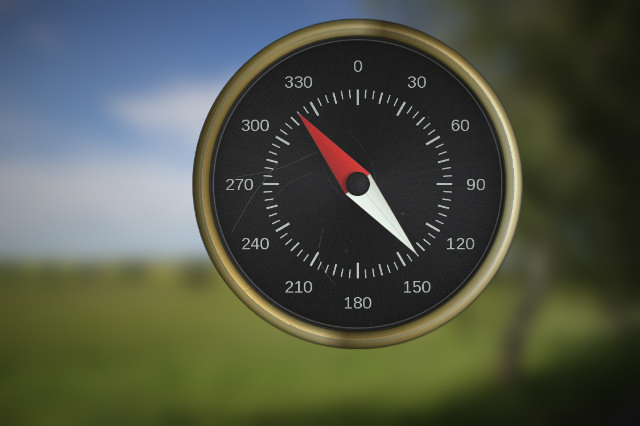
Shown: 320 °
